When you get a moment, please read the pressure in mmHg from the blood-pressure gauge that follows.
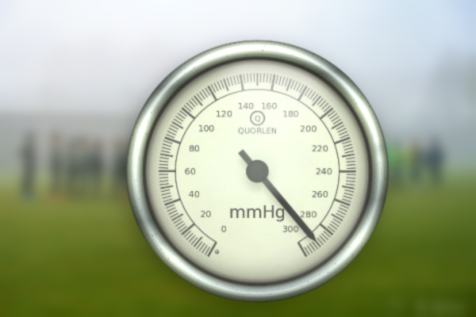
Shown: 290 mmHg
